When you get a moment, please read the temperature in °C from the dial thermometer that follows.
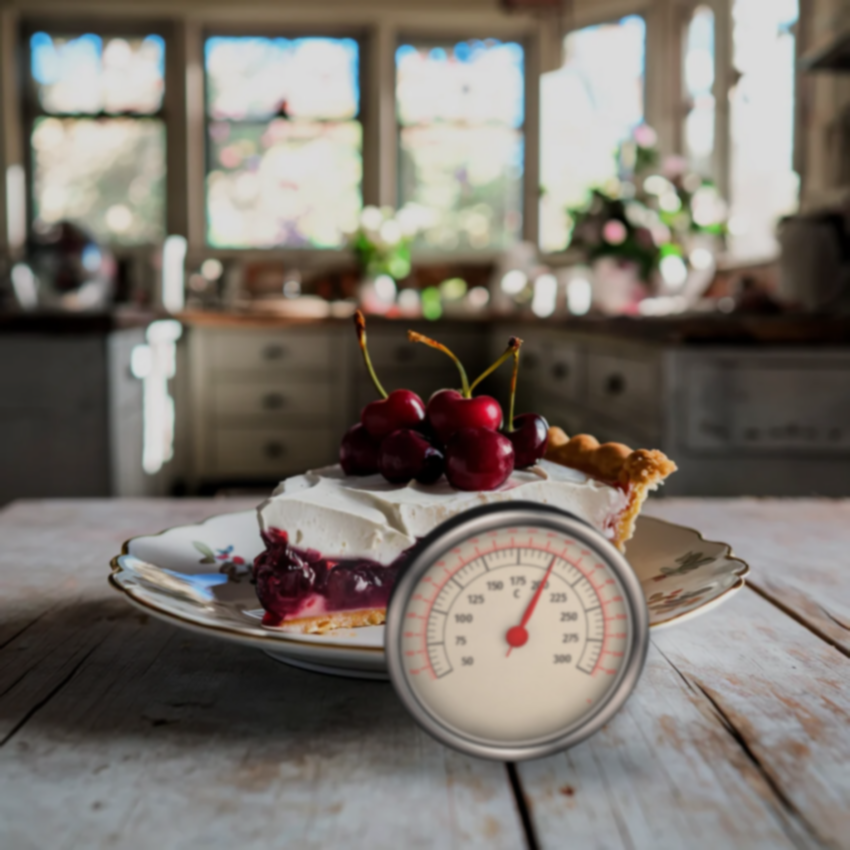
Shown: 200 °C
